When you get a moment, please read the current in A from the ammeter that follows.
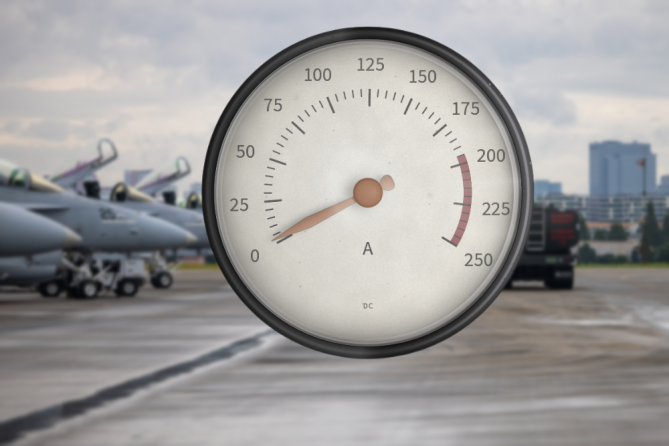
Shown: 2.5 A
